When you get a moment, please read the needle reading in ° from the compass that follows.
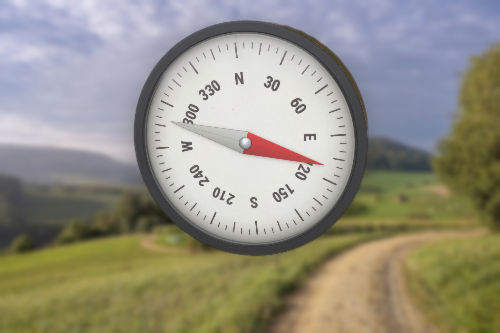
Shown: 110 °
